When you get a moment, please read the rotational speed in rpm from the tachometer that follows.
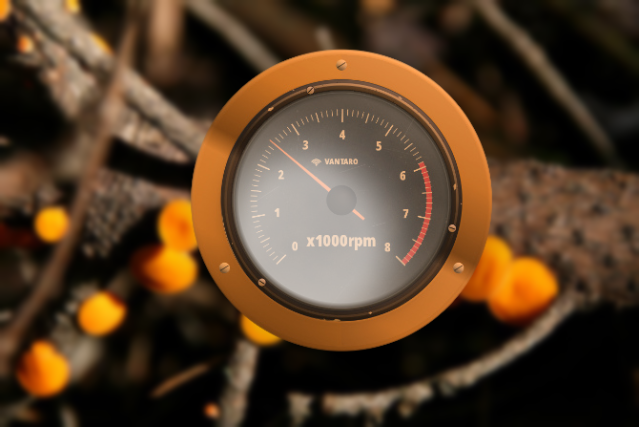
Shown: 2500 rpm
